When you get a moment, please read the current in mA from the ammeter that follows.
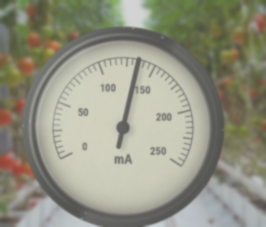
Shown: 135 mA
